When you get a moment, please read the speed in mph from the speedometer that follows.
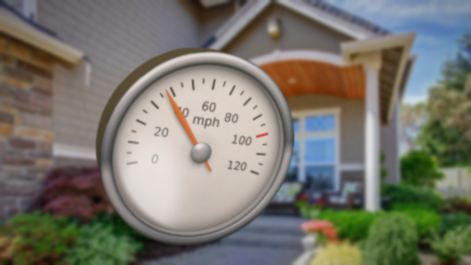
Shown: 37.5 mph
